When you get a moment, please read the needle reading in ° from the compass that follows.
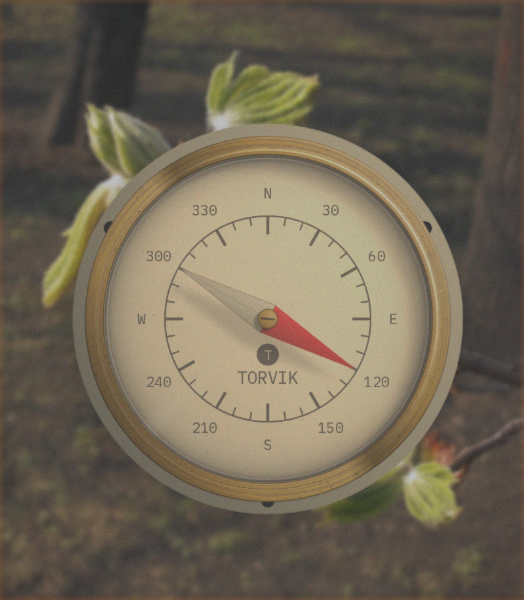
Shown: 120 °
